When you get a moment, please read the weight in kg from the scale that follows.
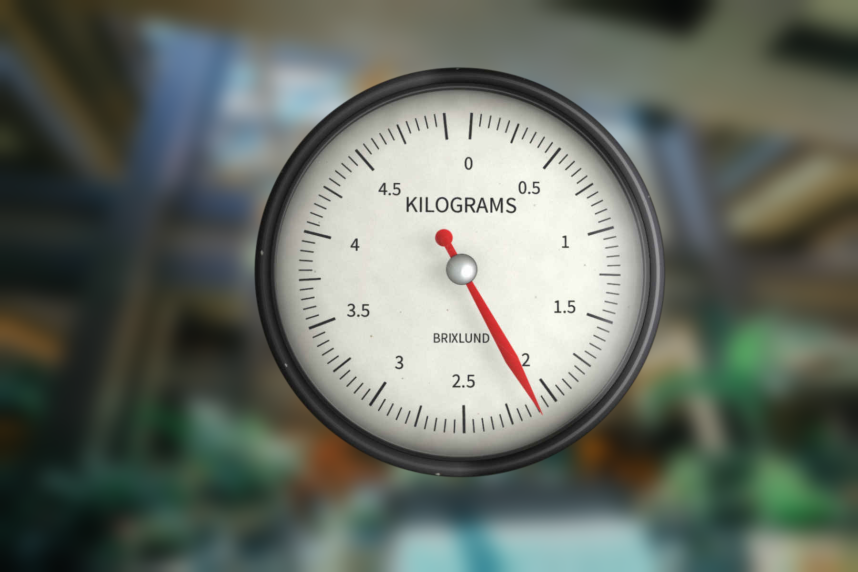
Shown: 2.1 kg
